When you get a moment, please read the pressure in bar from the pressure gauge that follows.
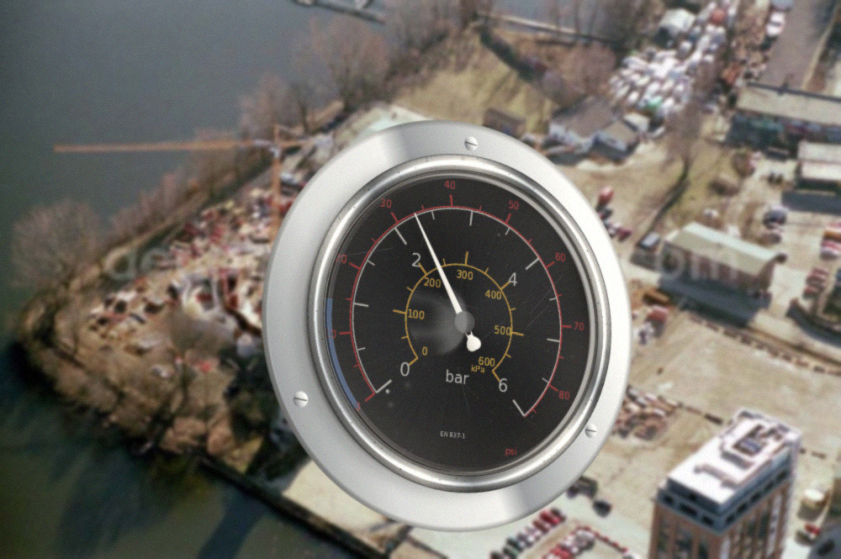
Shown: 2.25 bar
